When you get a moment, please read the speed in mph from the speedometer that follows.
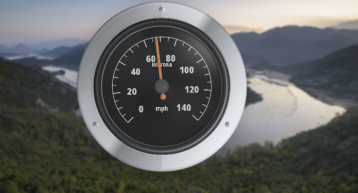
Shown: 67.5 mph
